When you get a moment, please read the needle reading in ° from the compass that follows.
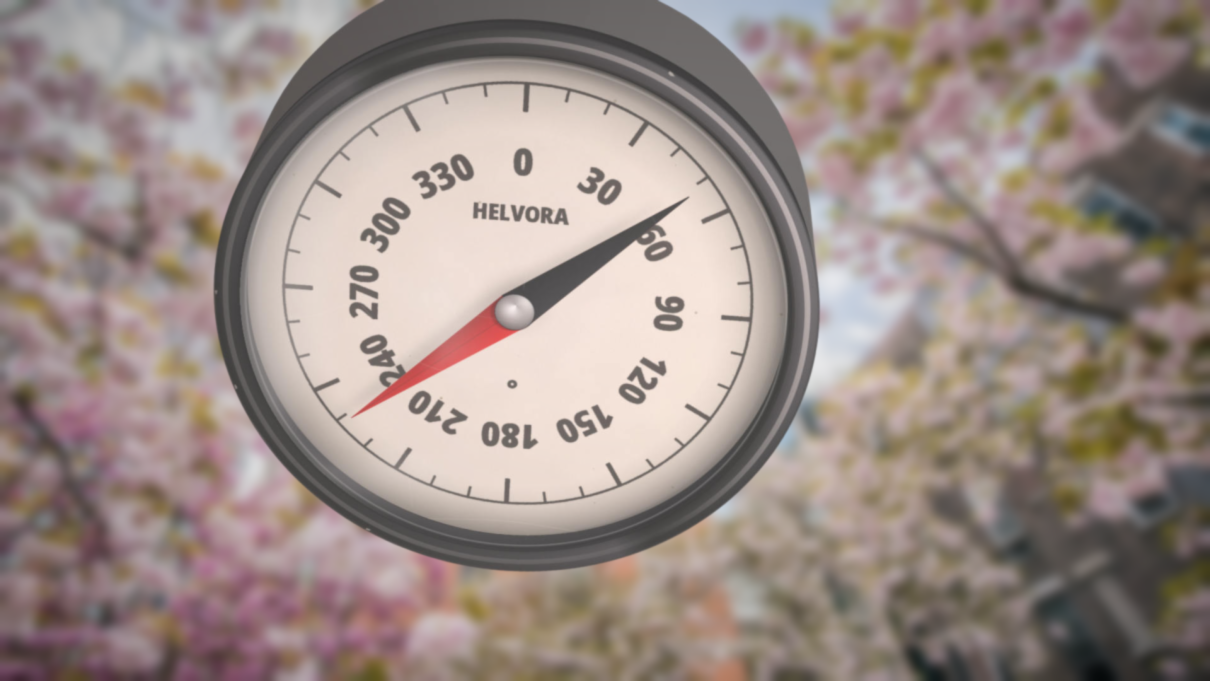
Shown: 230 °
